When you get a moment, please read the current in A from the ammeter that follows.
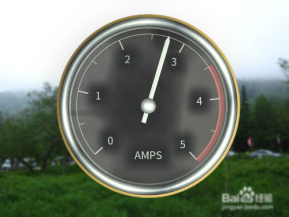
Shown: 2.75 A
